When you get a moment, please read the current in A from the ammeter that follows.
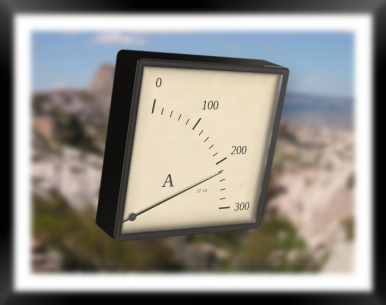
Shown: 220 A
